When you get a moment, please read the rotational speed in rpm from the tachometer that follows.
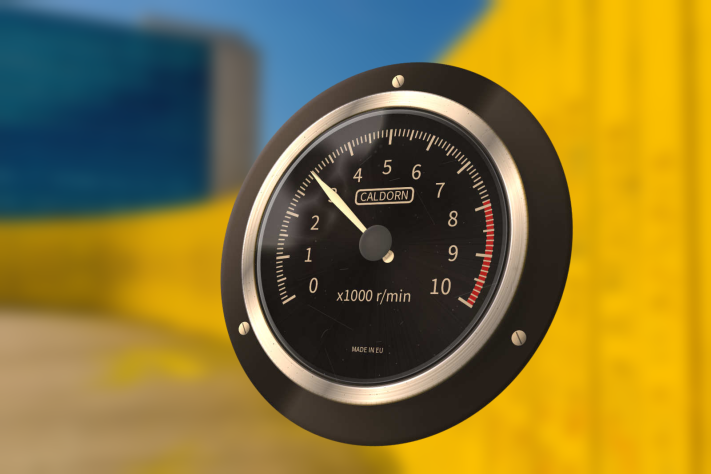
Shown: 3000 rpm
